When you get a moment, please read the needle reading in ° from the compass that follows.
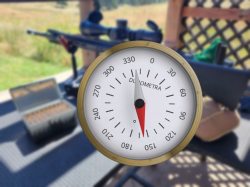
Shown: 157.5 °
